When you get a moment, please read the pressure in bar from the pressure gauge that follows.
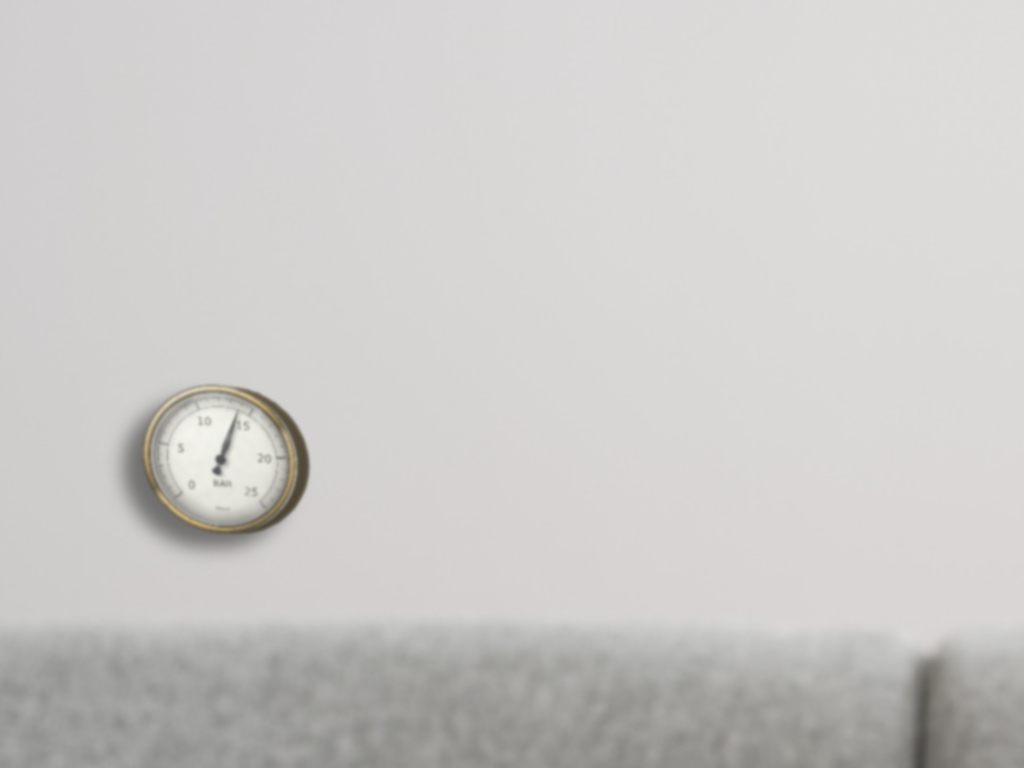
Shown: 14 bar
